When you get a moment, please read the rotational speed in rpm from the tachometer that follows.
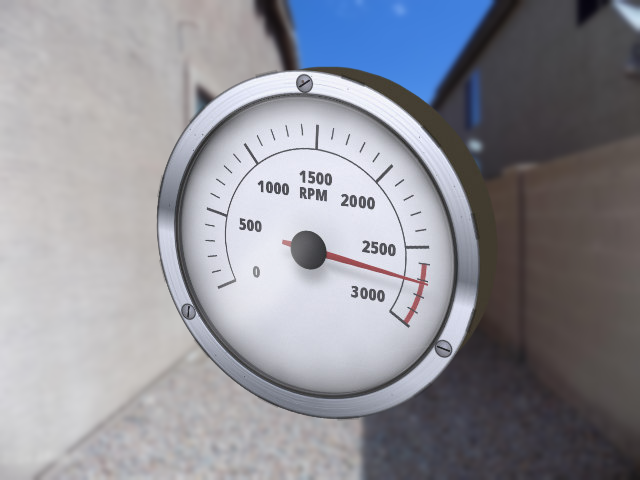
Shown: 2700 rpm
